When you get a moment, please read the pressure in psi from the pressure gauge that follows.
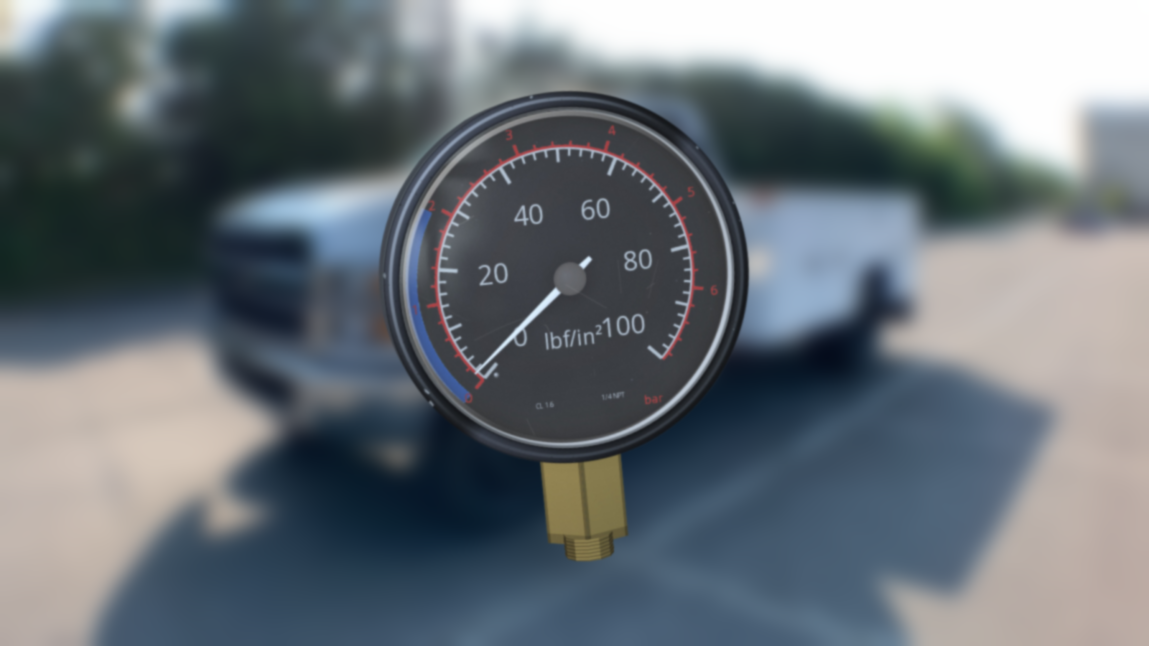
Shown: 2 psi
